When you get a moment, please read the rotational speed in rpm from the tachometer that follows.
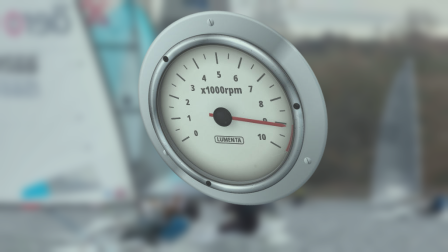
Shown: 9000 rpm
